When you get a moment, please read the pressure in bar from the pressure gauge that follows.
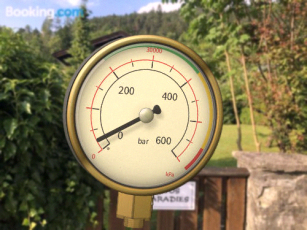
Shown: 25 bar
